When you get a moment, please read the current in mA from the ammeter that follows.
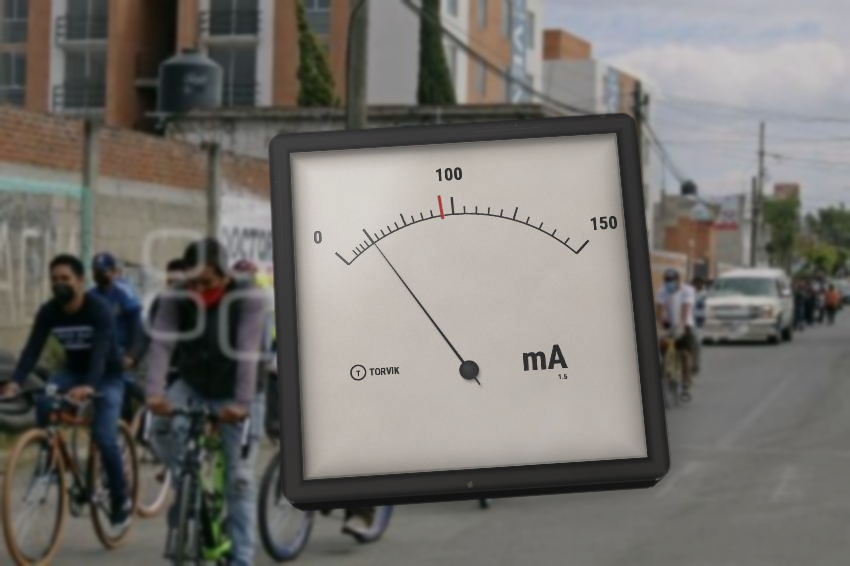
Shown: 50 mA
